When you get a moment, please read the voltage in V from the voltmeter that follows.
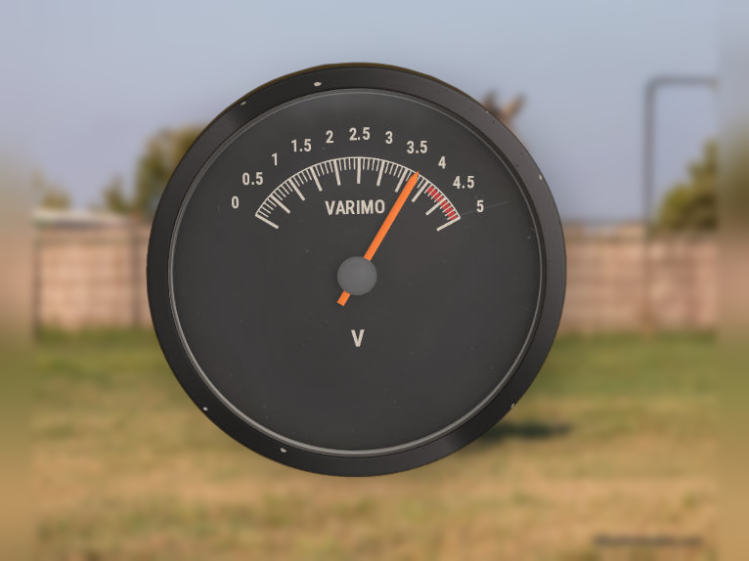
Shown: 3.7 V
